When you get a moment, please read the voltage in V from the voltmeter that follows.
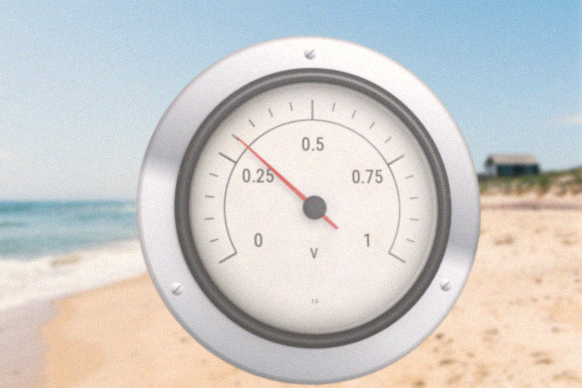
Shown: 0.3 V
